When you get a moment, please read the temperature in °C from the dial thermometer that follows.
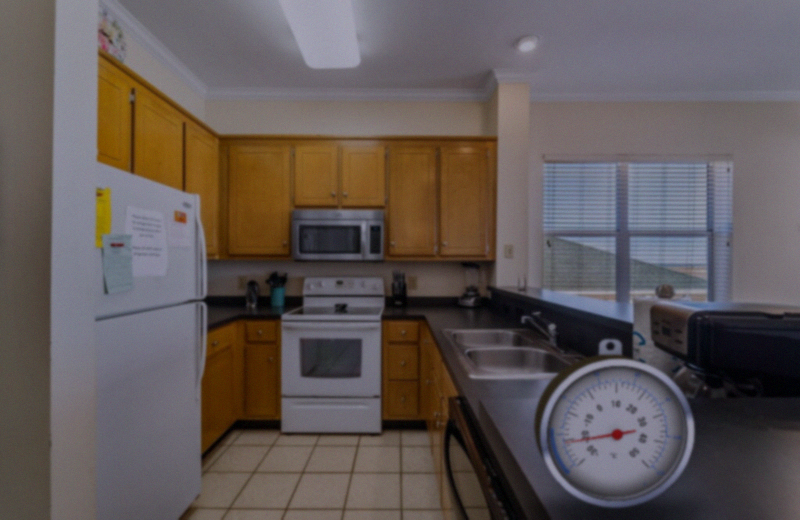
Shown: -20 °C
